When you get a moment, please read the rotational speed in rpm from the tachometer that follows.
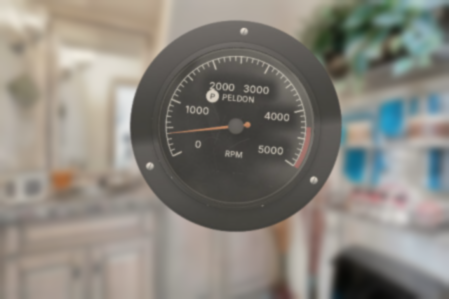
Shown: 400 rpm
